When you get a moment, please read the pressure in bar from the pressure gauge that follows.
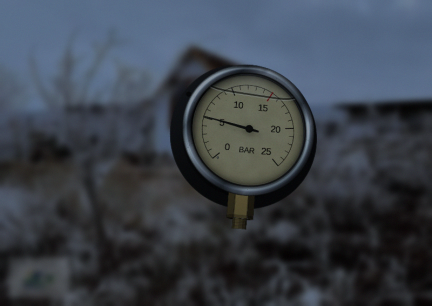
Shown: 5 bar
